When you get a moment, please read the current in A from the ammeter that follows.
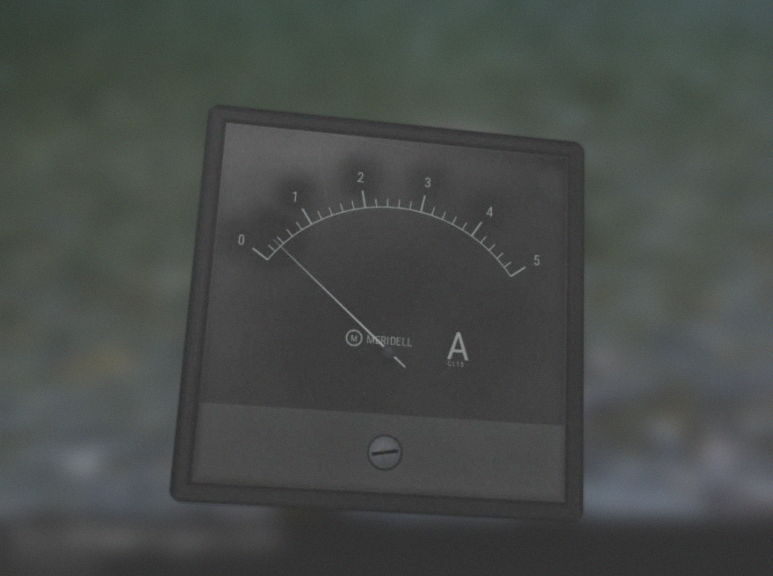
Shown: 0.3 A
